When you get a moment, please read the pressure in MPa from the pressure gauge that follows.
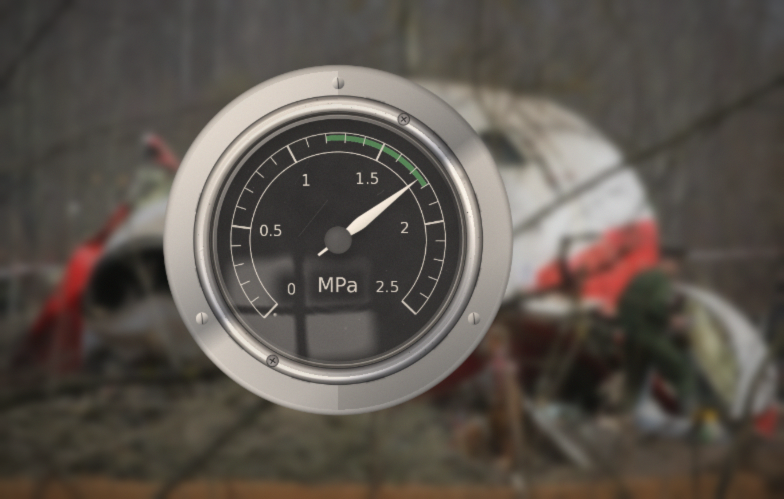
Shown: 1.75 MPa
